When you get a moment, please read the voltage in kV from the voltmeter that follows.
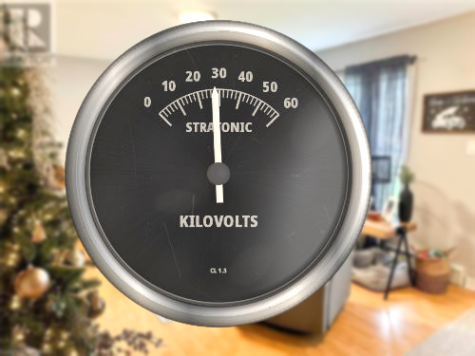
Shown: 28 kV
